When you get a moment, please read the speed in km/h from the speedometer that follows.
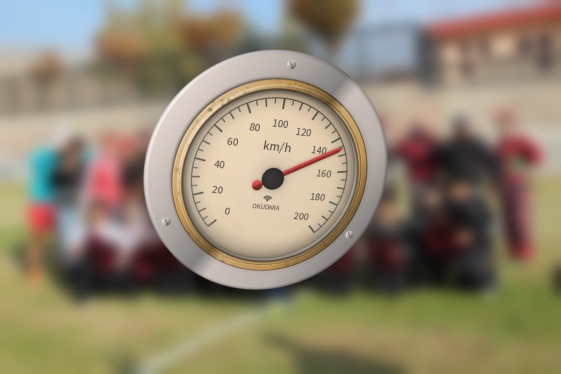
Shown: 145 km/h
